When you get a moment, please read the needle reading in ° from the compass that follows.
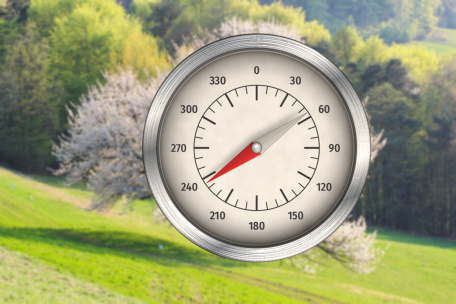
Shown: 235 °
